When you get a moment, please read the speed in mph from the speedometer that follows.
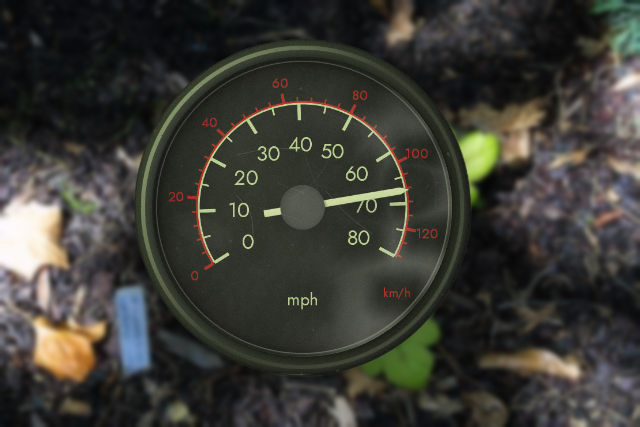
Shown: 67.5 mph
